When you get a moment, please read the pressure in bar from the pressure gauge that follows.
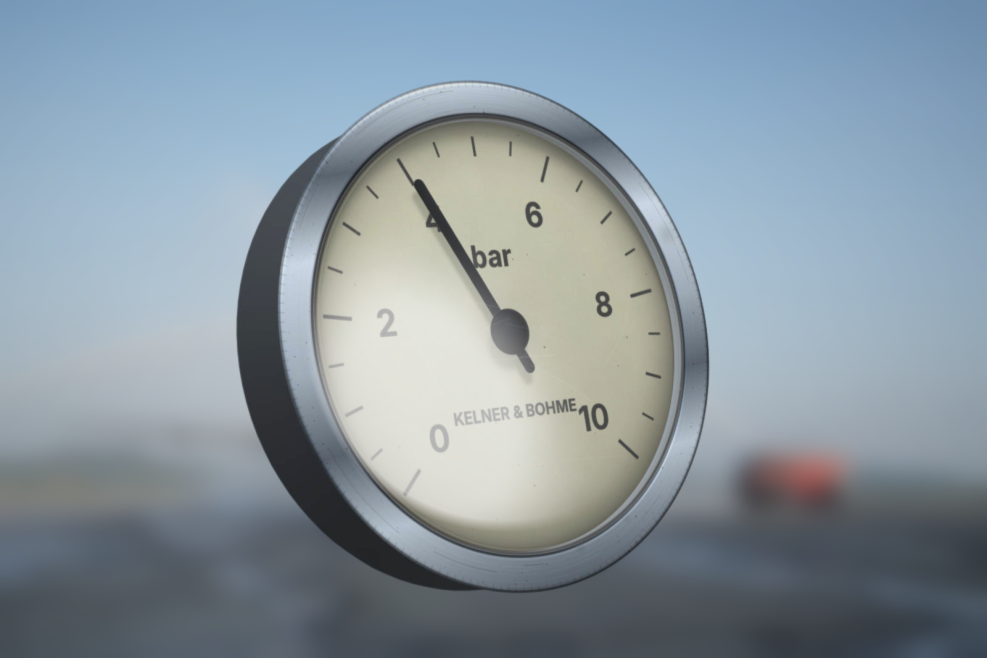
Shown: 4 bar
